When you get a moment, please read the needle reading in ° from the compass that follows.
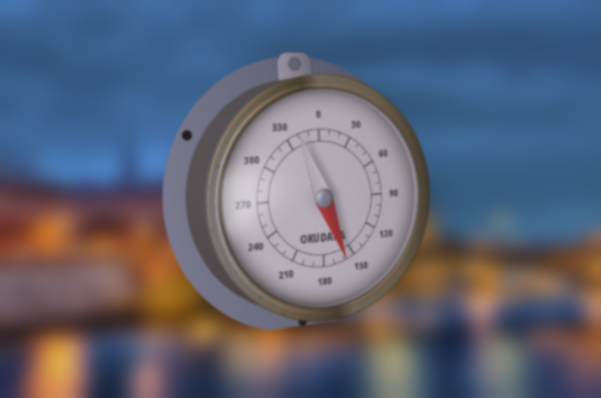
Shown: 160 °
